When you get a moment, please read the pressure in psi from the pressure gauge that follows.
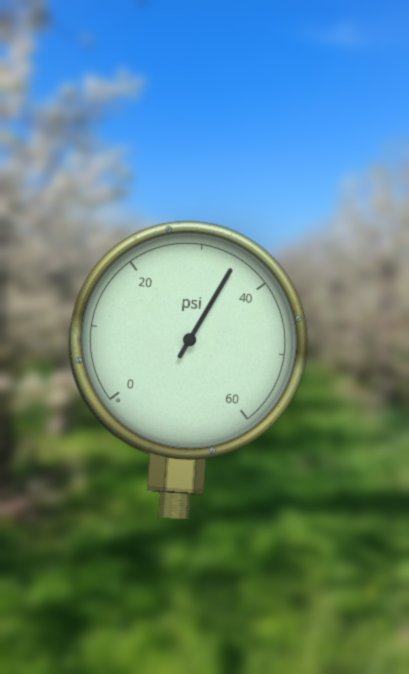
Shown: 35 psi
